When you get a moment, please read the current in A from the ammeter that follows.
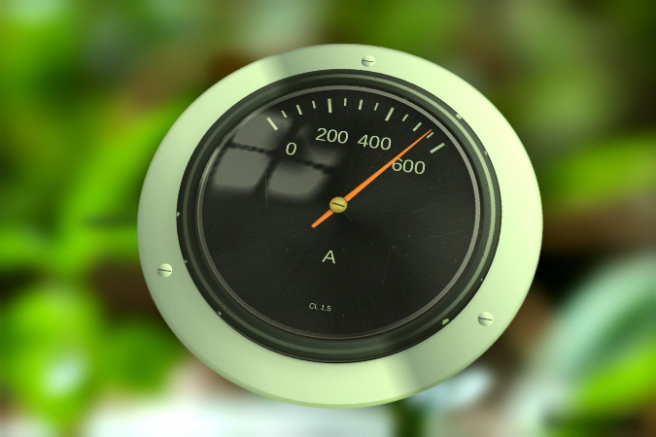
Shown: 550 A
